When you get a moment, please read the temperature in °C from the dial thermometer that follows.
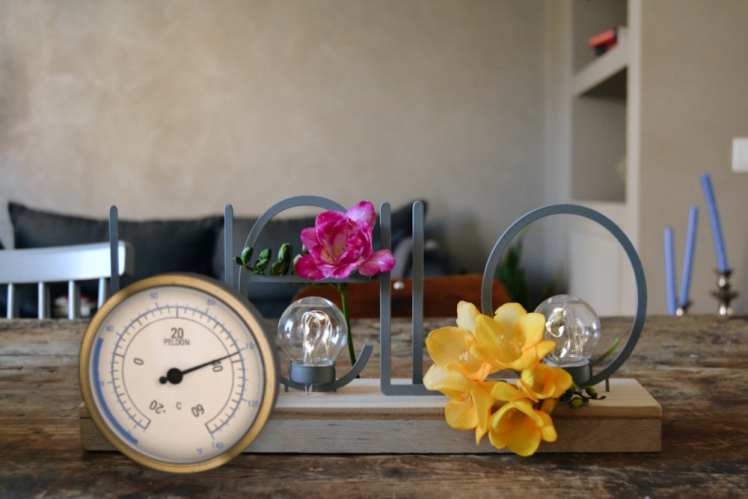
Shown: 38 °C
